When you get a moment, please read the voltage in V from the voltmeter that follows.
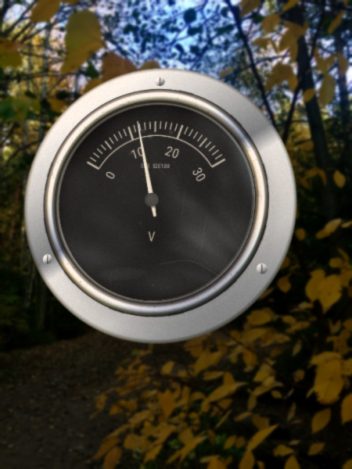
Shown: 12 V
